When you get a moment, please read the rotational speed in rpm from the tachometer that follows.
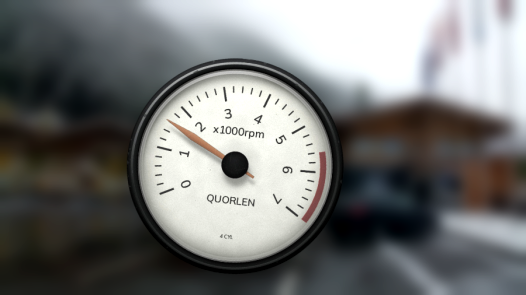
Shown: 1600 rpm
